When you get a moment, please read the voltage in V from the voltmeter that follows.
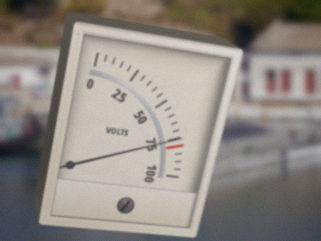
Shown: 75 V
